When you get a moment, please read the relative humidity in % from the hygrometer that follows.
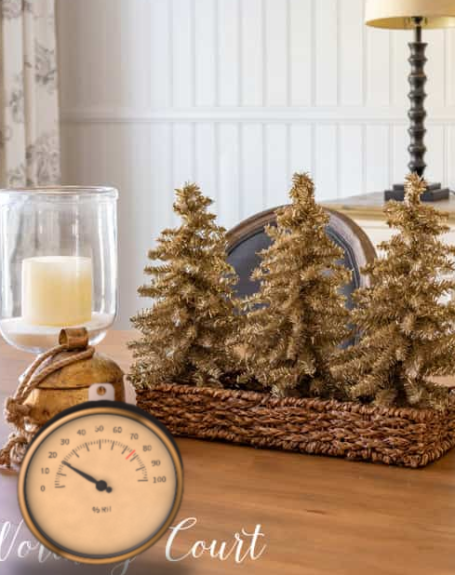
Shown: 20 %
